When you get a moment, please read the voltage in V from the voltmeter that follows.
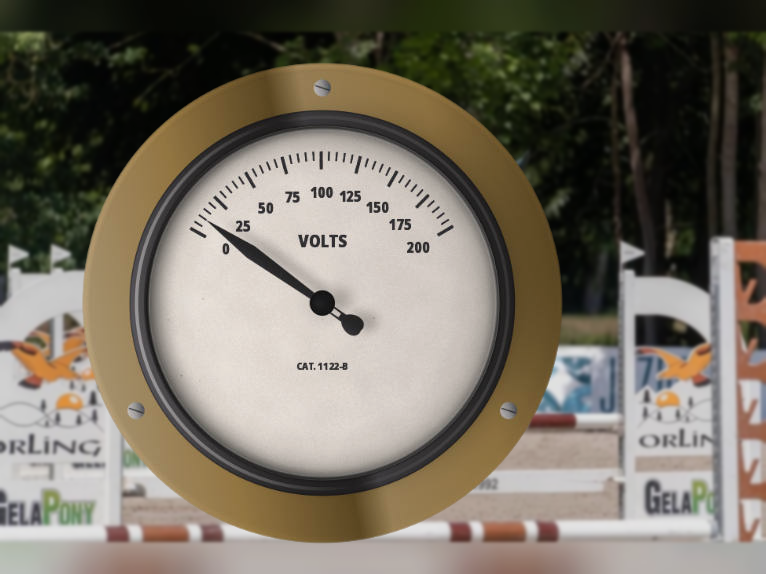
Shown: 10 V
